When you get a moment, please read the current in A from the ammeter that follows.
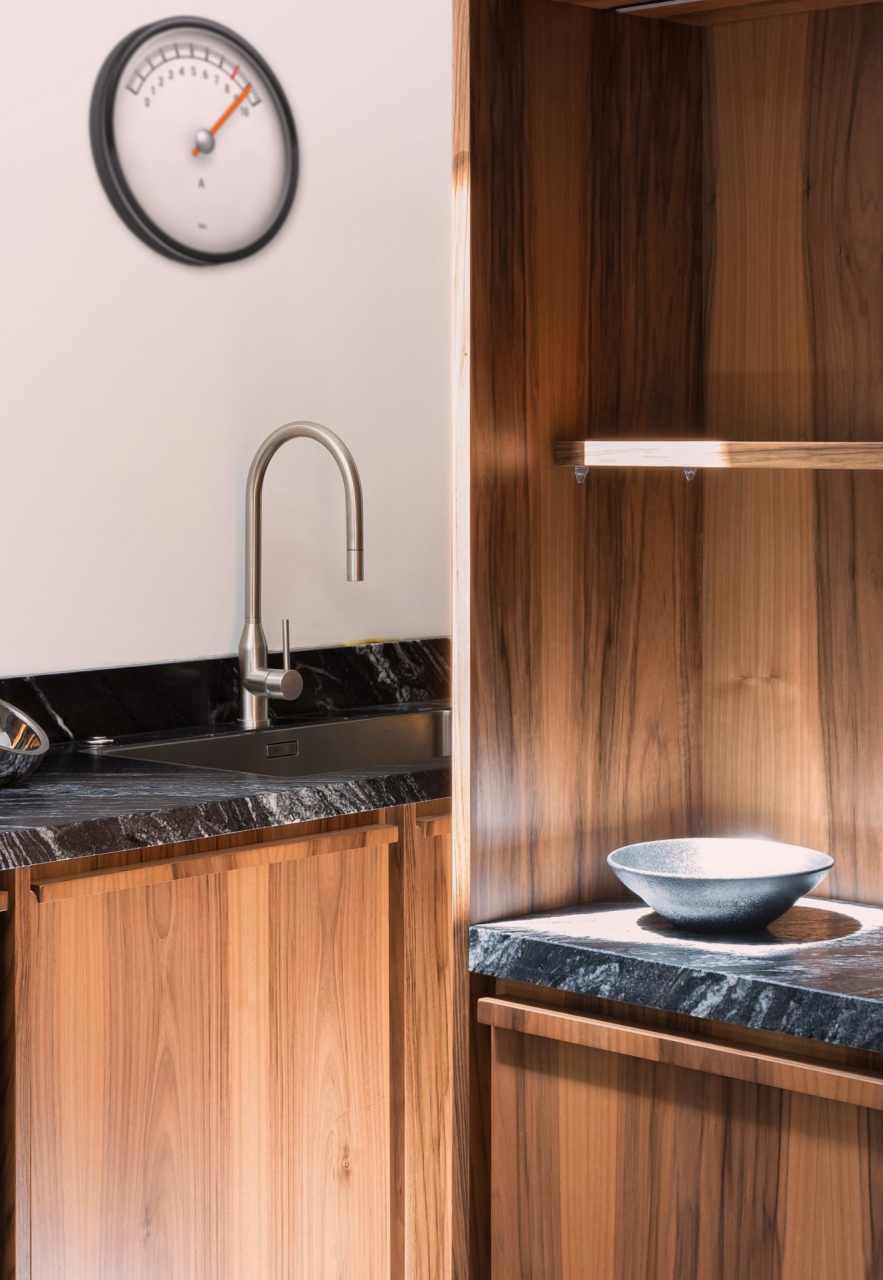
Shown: 9 A
